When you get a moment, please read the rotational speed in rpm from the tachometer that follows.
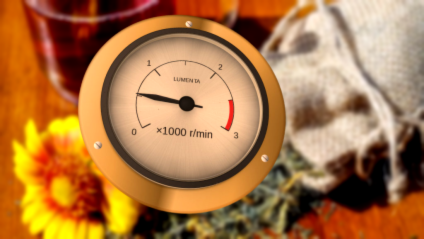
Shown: 500 rpm
